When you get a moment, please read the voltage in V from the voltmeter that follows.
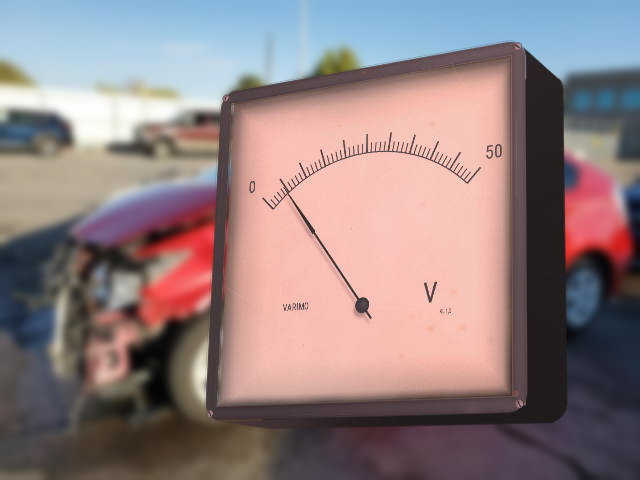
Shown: 5 V
